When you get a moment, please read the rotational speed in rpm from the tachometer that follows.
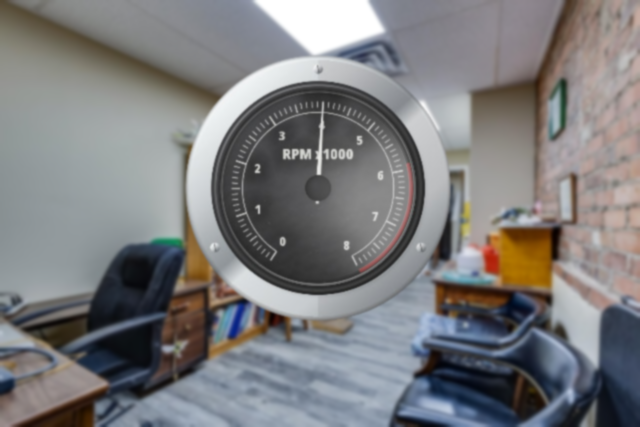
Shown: 4000 rpm
